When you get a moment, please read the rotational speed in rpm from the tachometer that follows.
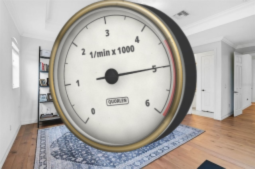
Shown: 5000 rpm
